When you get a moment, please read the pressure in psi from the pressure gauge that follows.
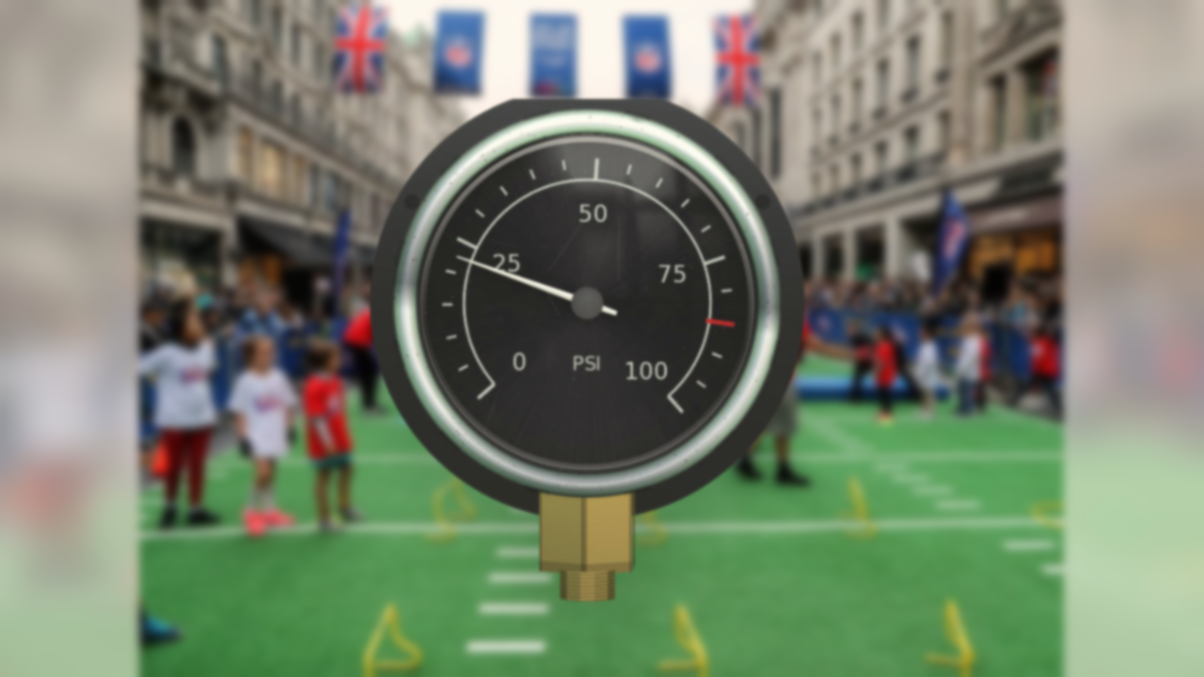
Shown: 22.5 psi
